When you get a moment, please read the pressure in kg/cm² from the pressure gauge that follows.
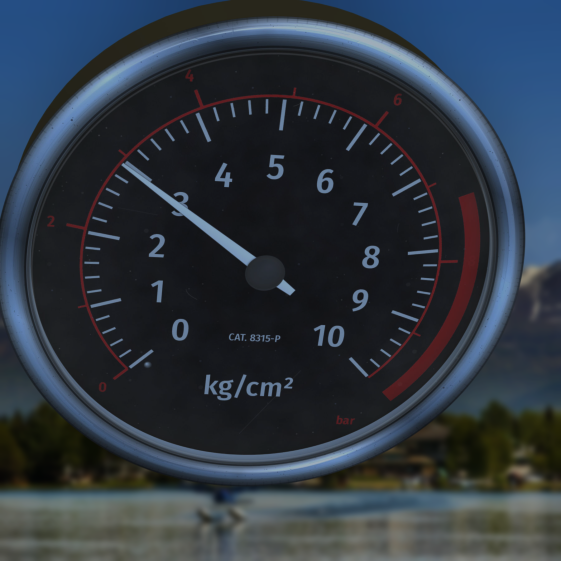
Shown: 3 kg/cm²
